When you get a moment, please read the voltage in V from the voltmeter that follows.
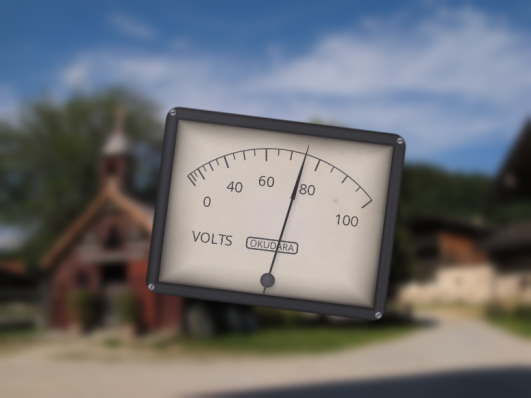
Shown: 75 V
